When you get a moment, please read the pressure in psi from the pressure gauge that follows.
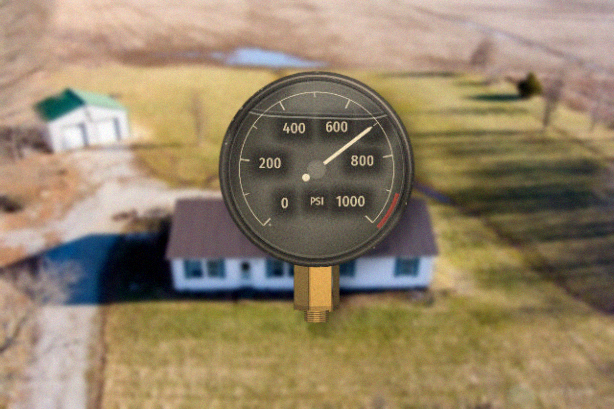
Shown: 700 psi
